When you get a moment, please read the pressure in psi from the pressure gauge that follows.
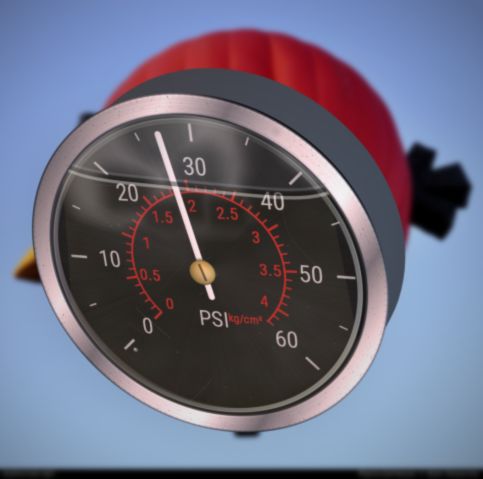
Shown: 27.5 psi
